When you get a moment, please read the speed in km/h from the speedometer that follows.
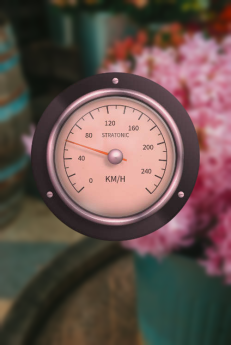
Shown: 60 km/h
